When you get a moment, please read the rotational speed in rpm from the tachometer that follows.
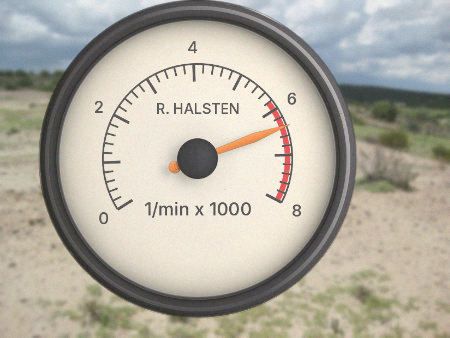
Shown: 6400 rpm
